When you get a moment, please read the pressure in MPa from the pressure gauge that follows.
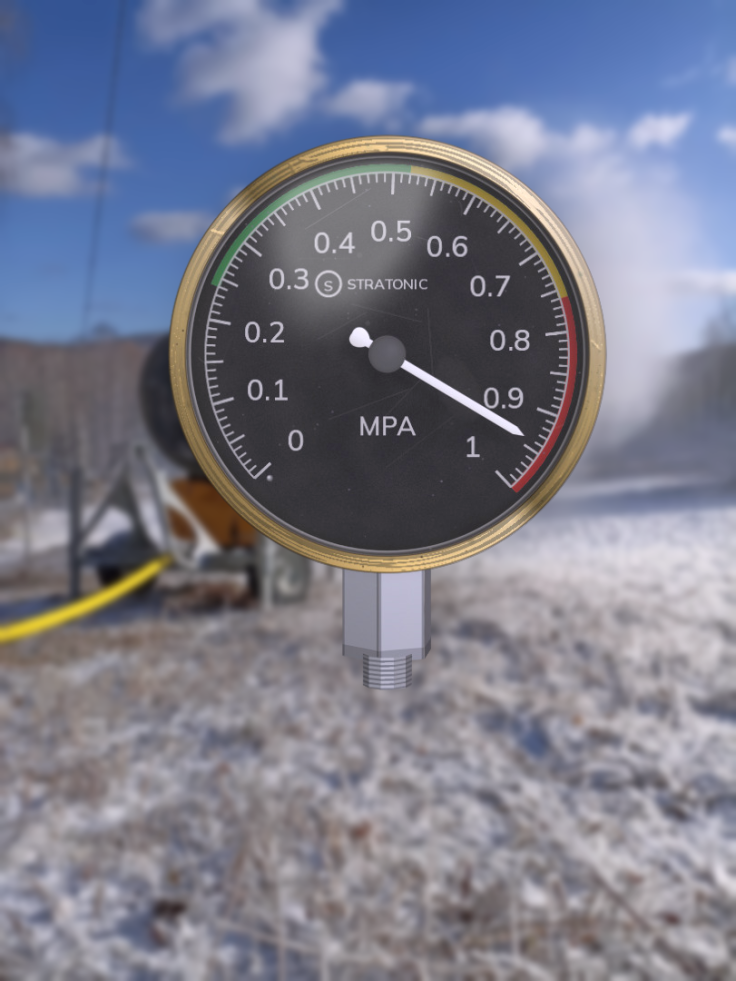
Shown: 0.94 MPa
